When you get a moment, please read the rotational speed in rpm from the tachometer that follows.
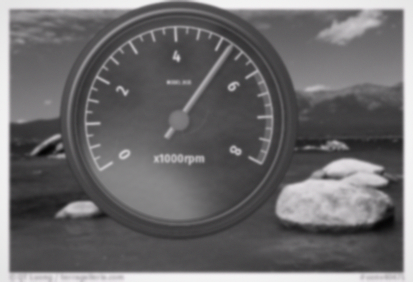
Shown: 5250 rpm
